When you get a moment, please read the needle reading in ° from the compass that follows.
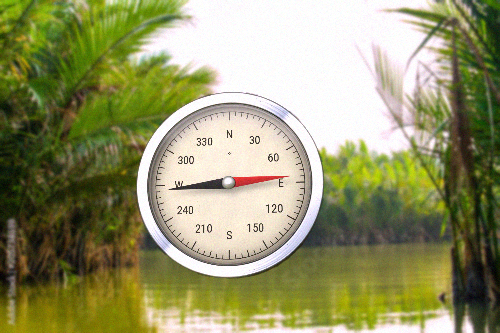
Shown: 85 °
